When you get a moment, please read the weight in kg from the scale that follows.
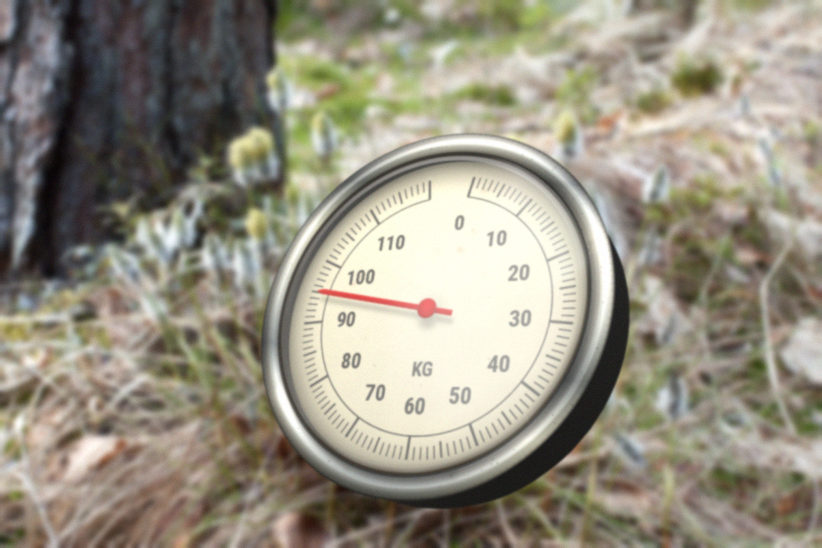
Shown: 95 kg
